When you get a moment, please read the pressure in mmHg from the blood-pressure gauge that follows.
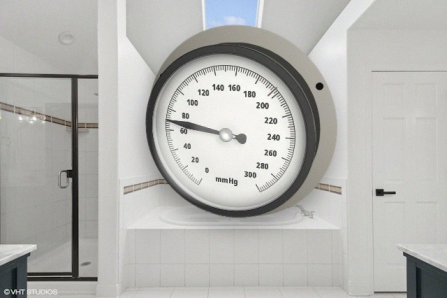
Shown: 70 mmHg
